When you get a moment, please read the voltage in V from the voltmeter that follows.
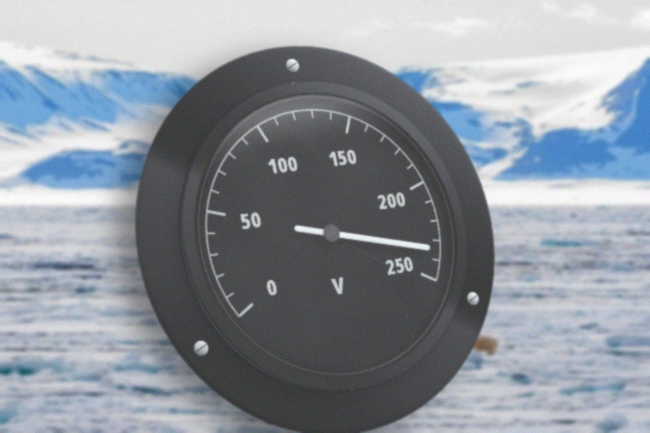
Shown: 235 V
